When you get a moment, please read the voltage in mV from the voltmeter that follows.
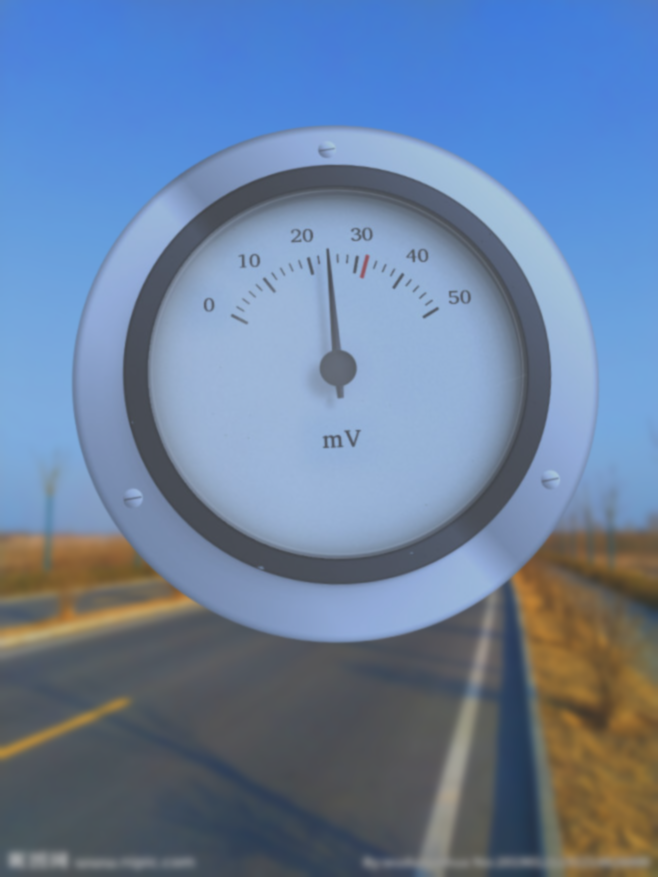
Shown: 24 mV
